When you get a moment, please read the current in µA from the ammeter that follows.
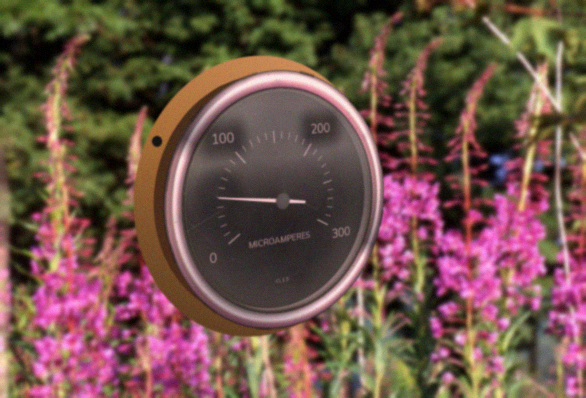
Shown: 50 µA
